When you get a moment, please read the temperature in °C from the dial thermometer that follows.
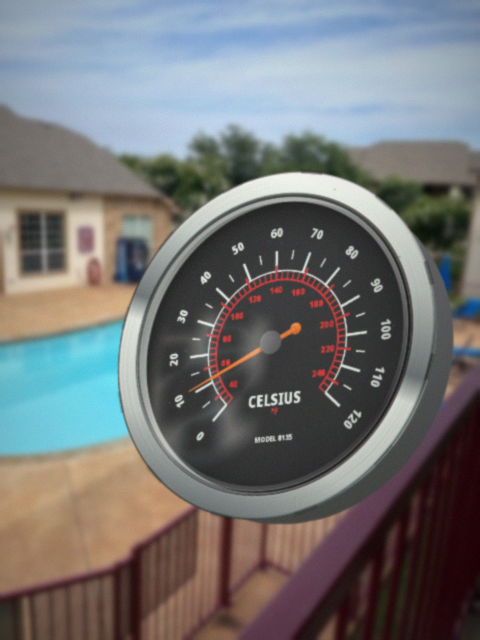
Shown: 10 °C
